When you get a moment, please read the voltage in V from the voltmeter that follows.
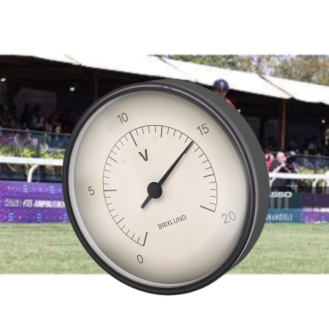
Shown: 15 V
